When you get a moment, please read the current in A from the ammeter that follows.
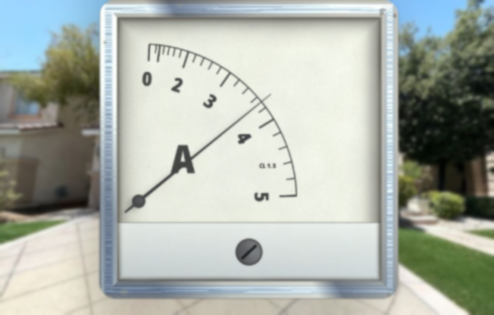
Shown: 3.7 A
